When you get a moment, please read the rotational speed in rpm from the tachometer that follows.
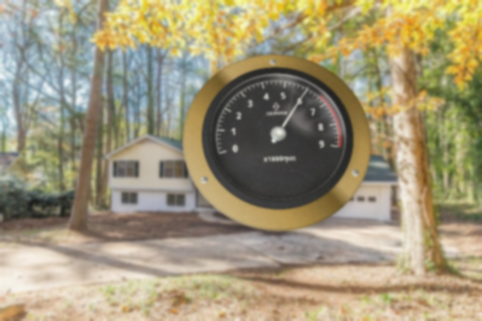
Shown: 6000 rpm
